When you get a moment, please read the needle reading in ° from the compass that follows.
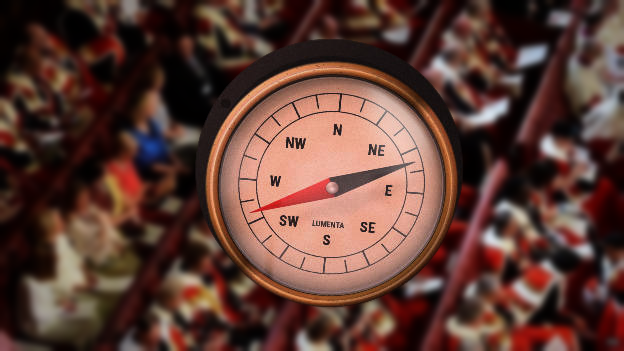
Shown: 247.5 °
